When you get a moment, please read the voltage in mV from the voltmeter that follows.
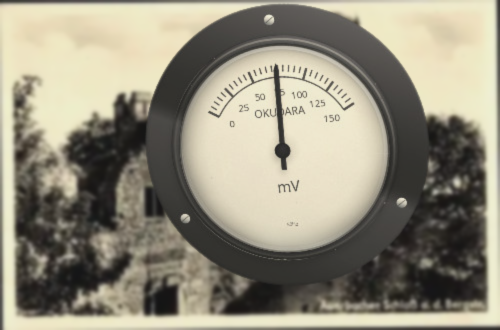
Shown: 75 mV
